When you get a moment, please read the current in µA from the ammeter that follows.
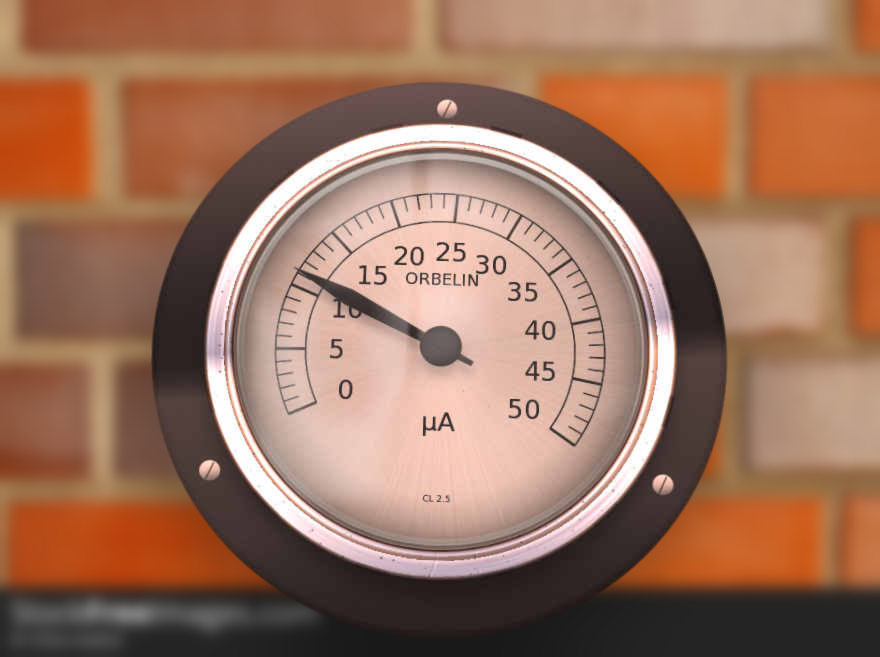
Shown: 11 µA
